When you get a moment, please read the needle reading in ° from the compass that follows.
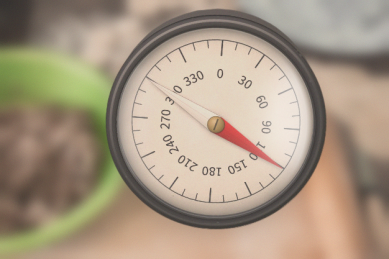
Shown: 120 °
